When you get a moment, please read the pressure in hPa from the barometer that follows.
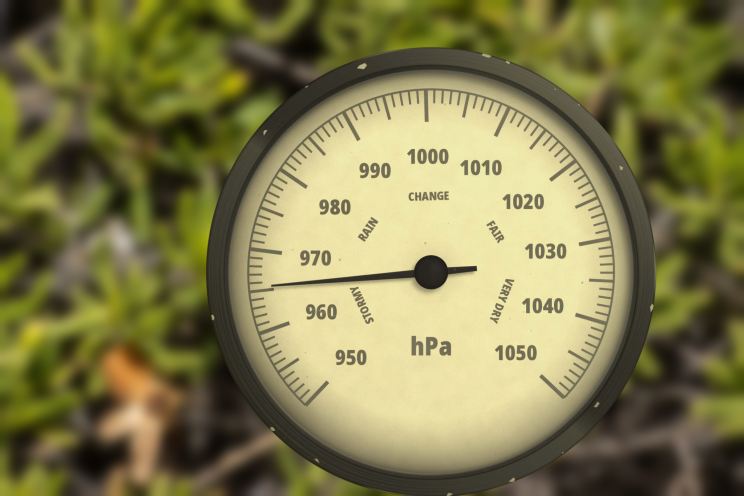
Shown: 965.5 hPa
